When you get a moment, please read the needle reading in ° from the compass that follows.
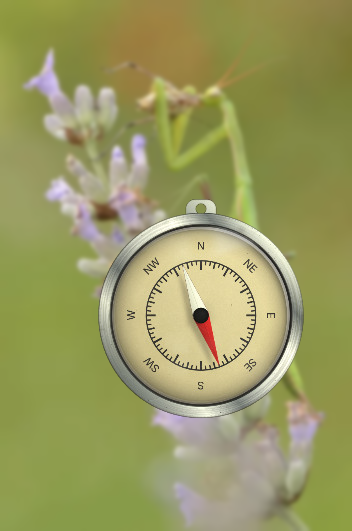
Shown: 160 °
